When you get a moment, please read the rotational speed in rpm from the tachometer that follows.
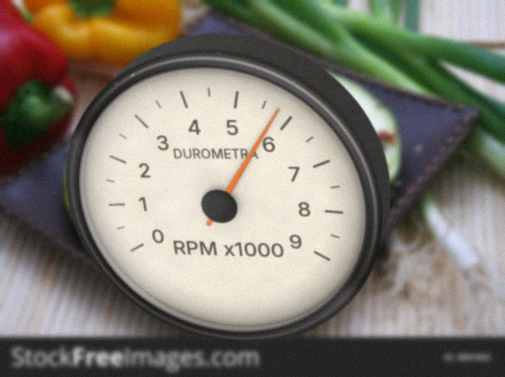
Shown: 5750 rpm
